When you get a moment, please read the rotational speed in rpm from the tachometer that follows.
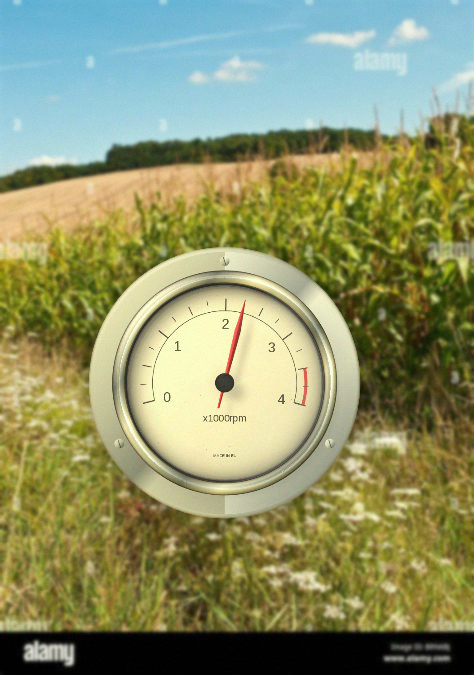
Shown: 2250 rpm
